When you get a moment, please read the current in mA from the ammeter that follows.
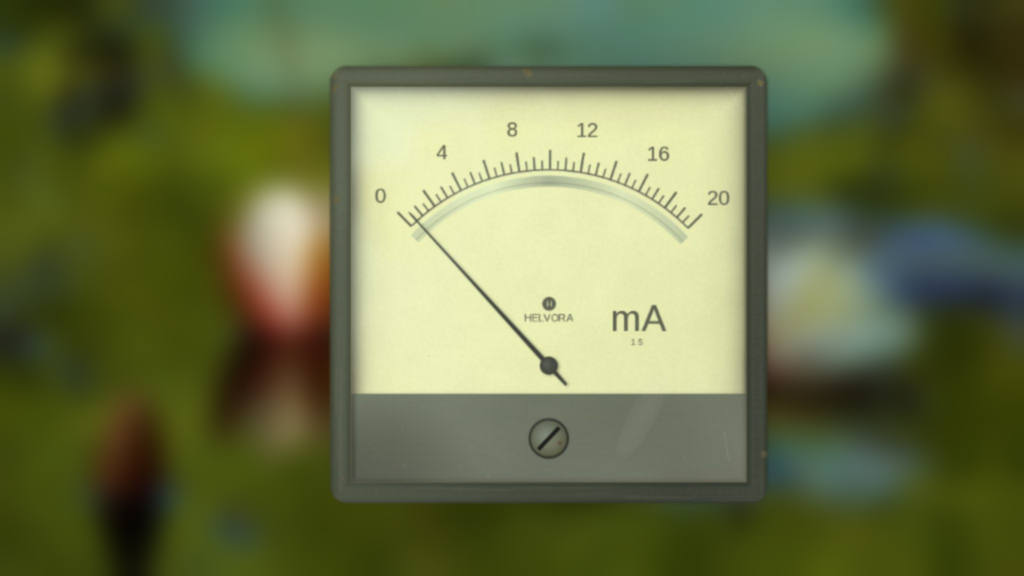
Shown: 0.5 mA
